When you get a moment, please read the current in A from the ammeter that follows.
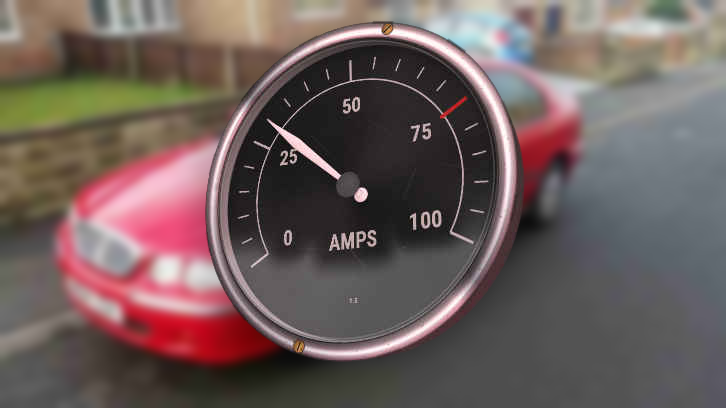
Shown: 30 A
